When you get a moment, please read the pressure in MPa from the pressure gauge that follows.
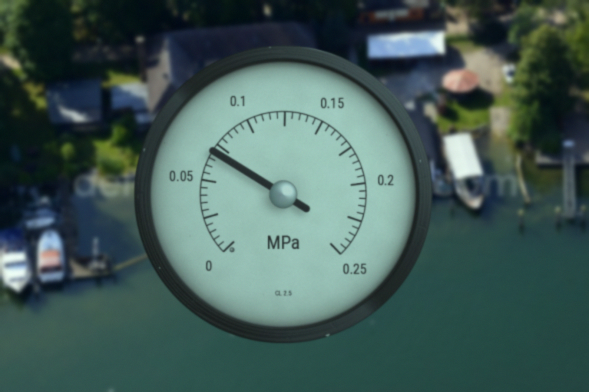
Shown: 0.07 MPa
